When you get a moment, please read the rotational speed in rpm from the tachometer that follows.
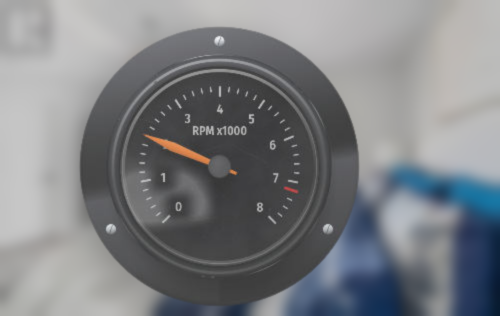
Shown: 2000 rpm
